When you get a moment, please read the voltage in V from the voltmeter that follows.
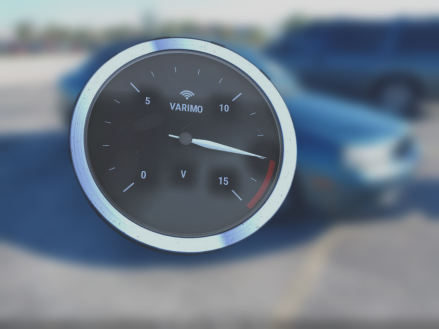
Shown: 13 V
